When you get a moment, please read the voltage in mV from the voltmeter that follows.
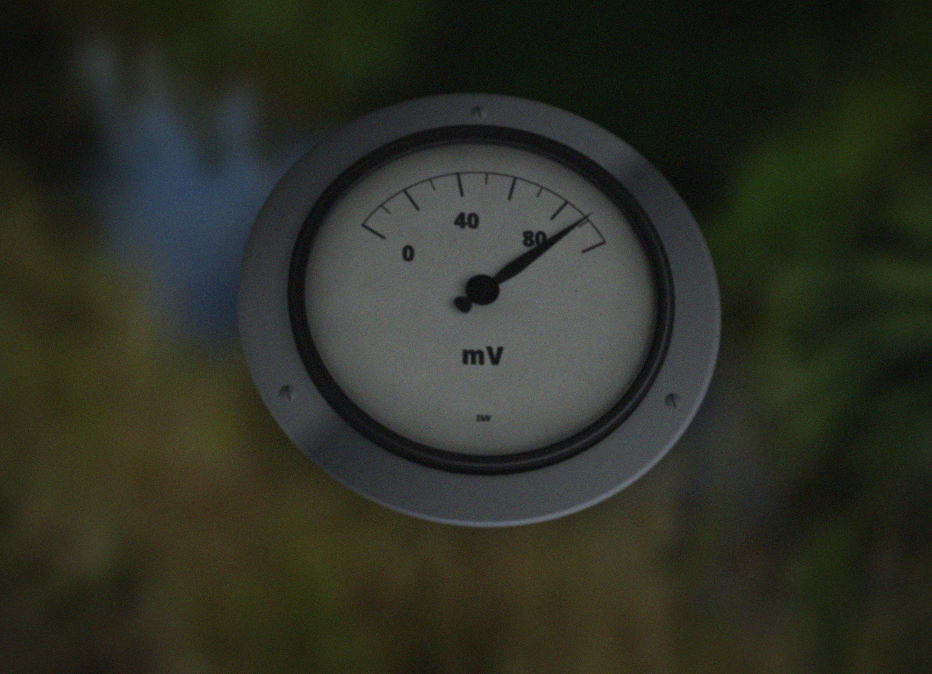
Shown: 90 mV
